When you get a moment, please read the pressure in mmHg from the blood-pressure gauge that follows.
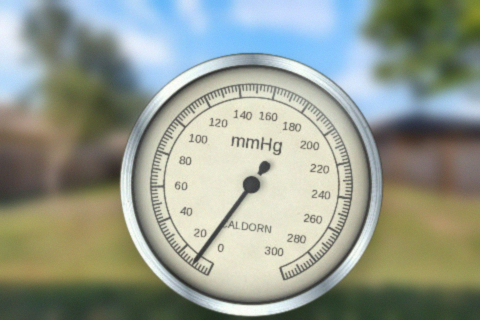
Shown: 10 mmHg
